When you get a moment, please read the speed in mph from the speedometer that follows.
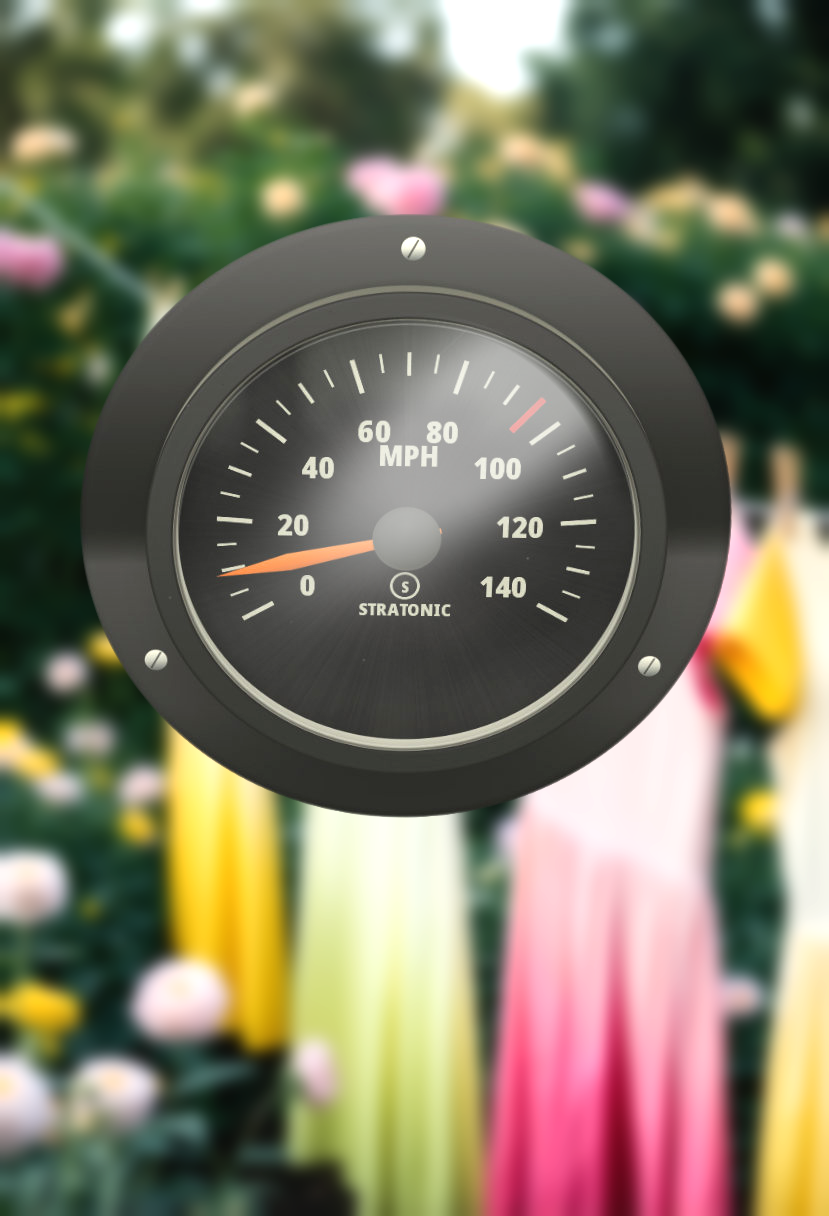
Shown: 10 mph
